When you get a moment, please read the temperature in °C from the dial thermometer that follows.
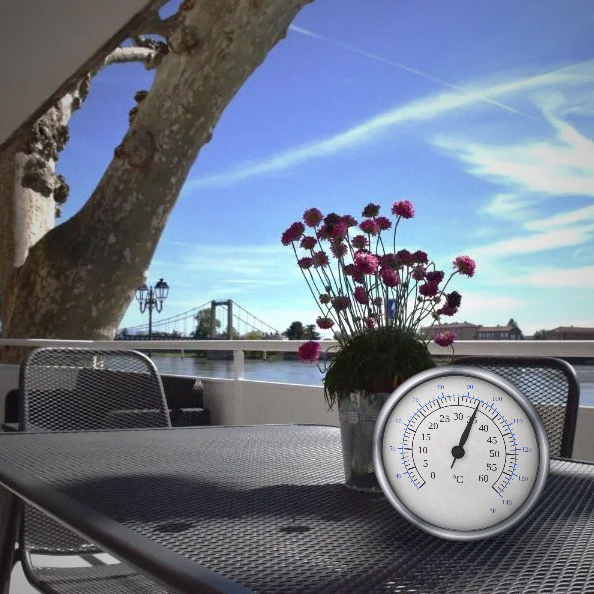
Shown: 35 °C
